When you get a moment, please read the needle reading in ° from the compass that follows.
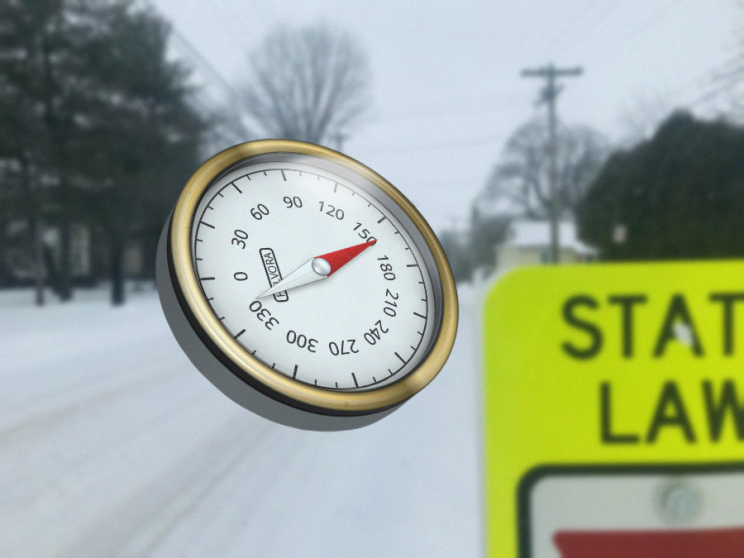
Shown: 160 °
